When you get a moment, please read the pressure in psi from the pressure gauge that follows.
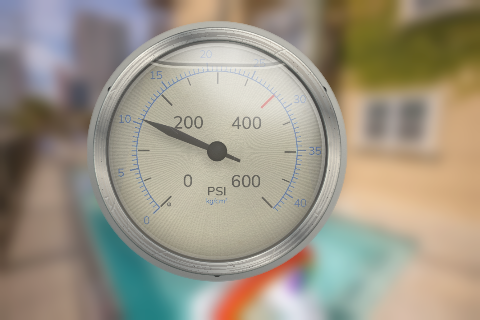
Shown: 150 psi
